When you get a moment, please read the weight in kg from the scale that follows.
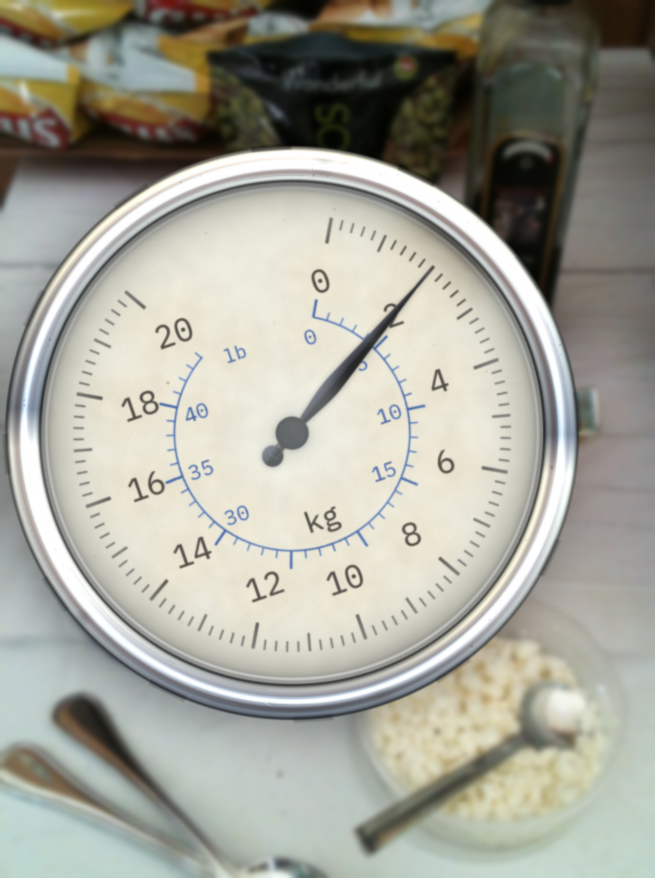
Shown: 2 kg
